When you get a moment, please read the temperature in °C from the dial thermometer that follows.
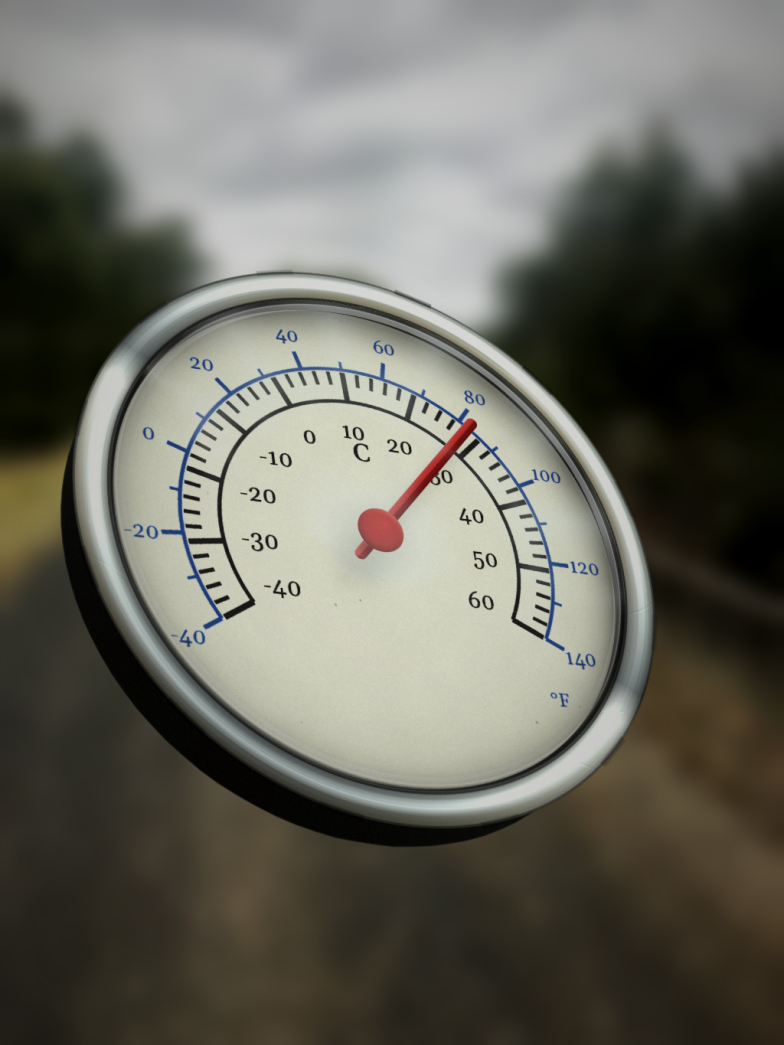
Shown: 28 °C
